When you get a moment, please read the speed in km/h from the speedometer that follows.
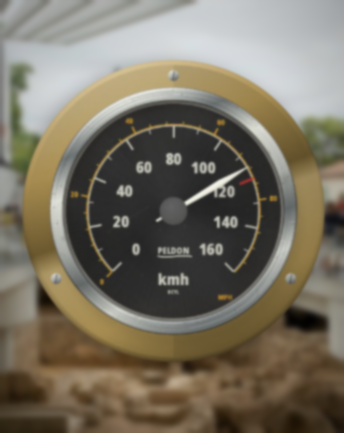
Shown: 115 km/h
